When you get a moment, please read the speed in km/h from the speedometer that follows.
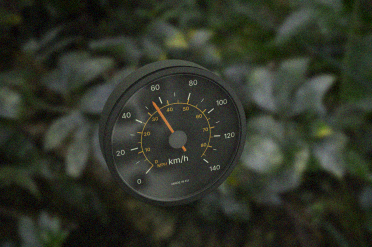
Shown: 55 km/h
